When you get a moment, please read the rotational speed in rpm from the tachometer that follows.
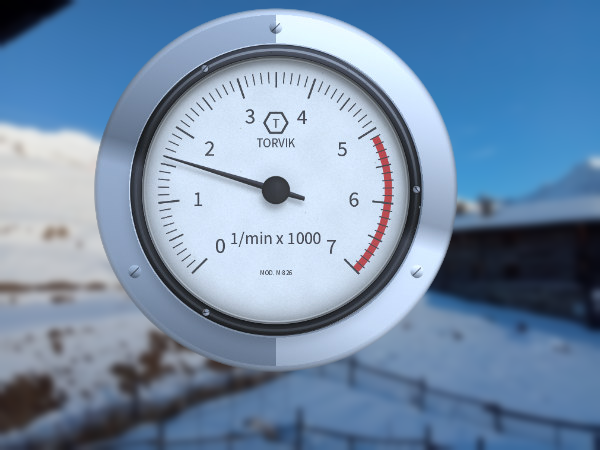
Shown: 1600 rpm
